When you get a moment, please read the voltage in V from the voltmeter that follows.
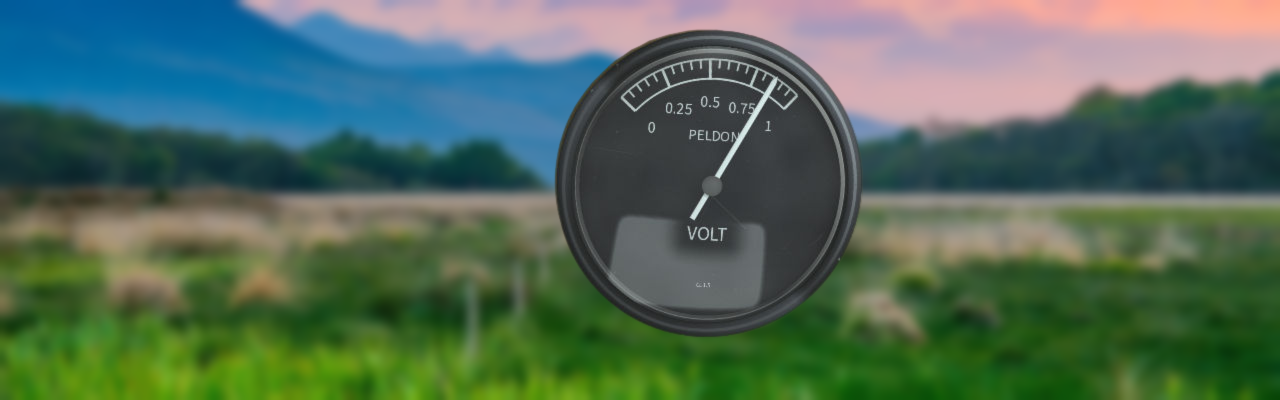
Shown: 0.85 V
